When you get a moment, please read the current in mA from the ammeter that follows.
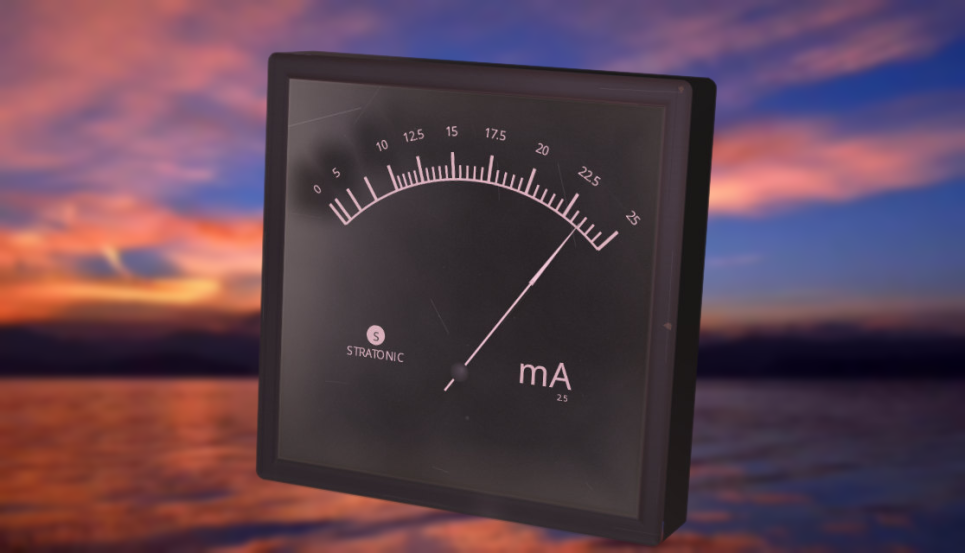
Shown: 23.5 mA
